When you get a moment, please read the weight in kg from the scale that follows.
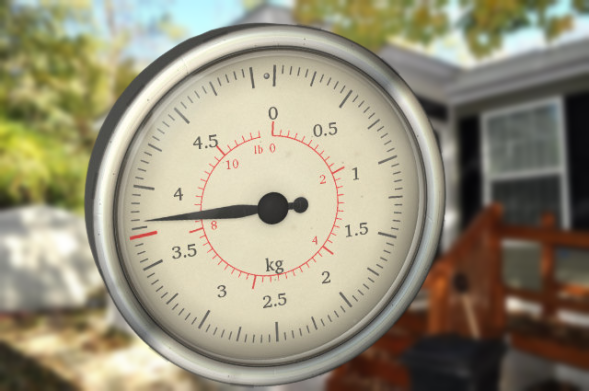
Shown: 3.8 kg
